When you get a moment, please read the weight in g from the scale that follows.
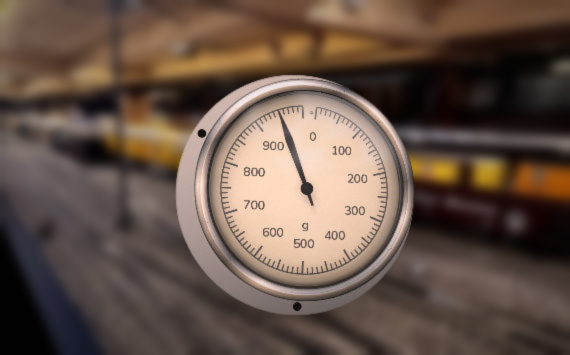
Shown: 950 g
